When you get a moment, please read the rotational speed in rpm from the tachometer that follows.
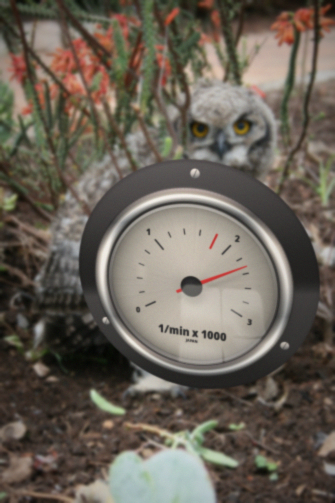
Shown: 2300 rpm
